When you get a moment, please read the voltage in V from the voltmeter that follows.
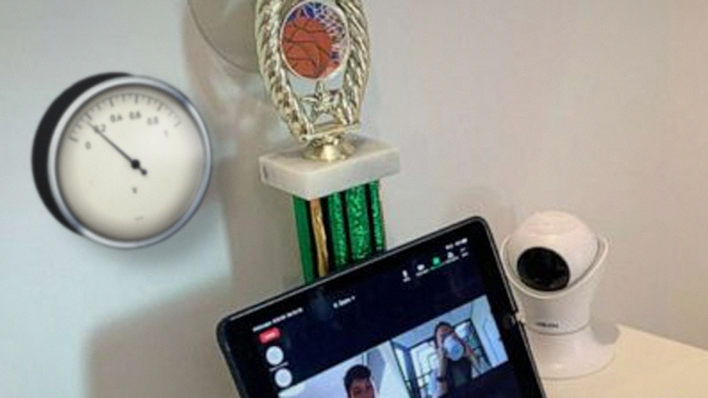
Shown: 0.15 V
